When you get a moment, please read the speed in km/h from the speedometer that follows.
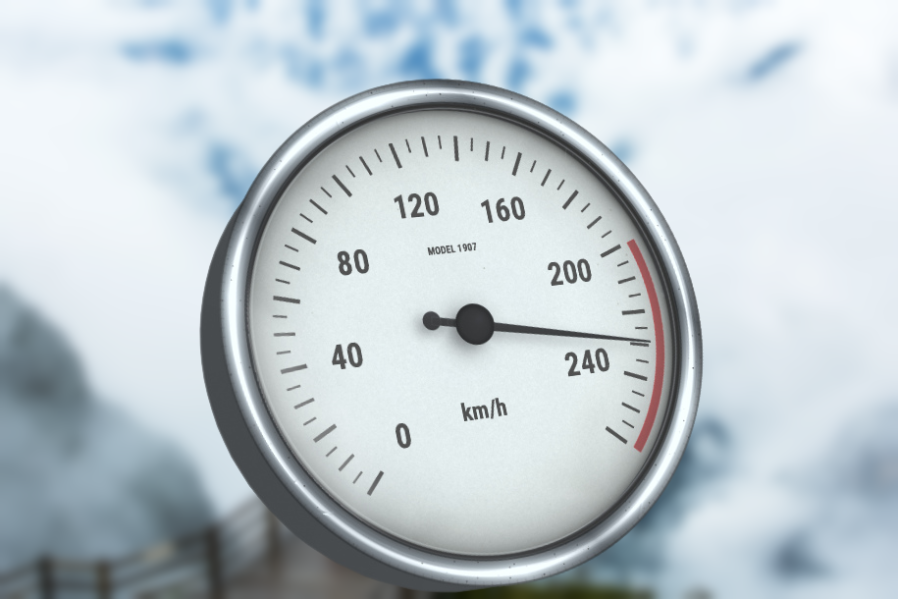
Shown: 230 km/h
